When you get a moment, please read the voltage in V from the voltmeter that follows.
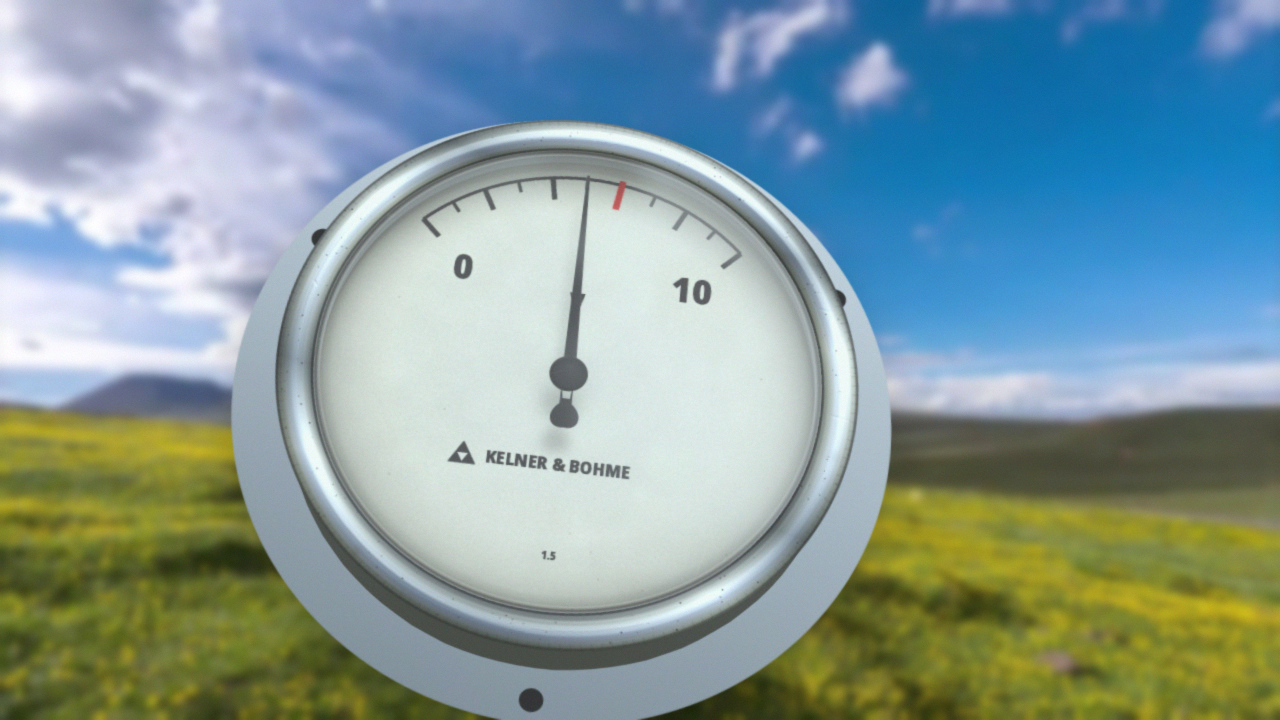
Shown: 5 V
